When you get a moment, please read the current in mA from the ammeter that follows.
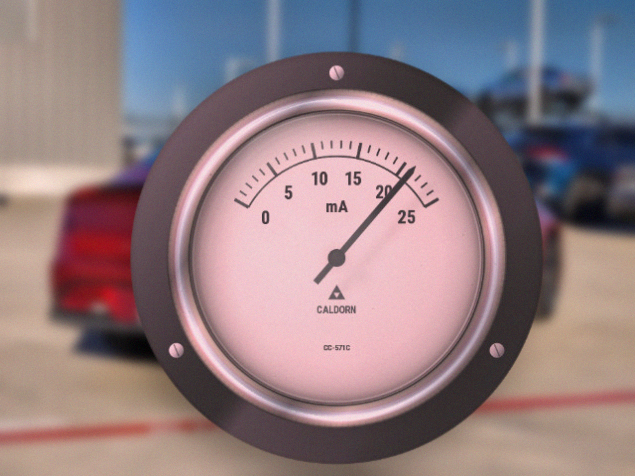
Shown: 21 mA
